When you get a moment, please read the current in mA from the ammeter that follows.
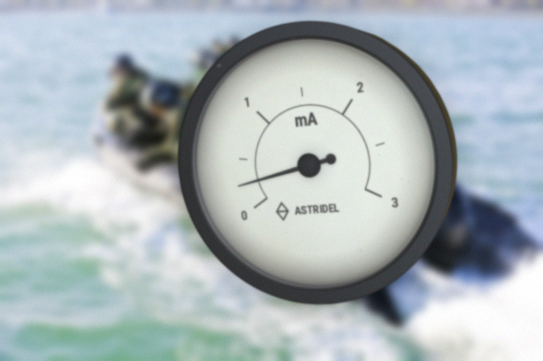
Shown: 0.25 mA
